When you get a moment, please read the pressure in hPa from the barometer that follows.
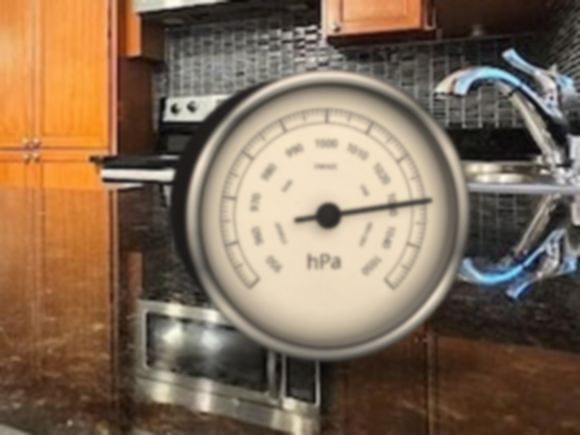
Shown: 1030 hPa
